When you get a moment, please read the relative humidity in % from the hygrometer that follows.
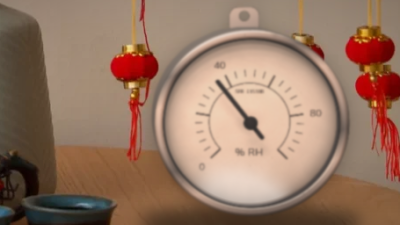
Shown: 36 %
